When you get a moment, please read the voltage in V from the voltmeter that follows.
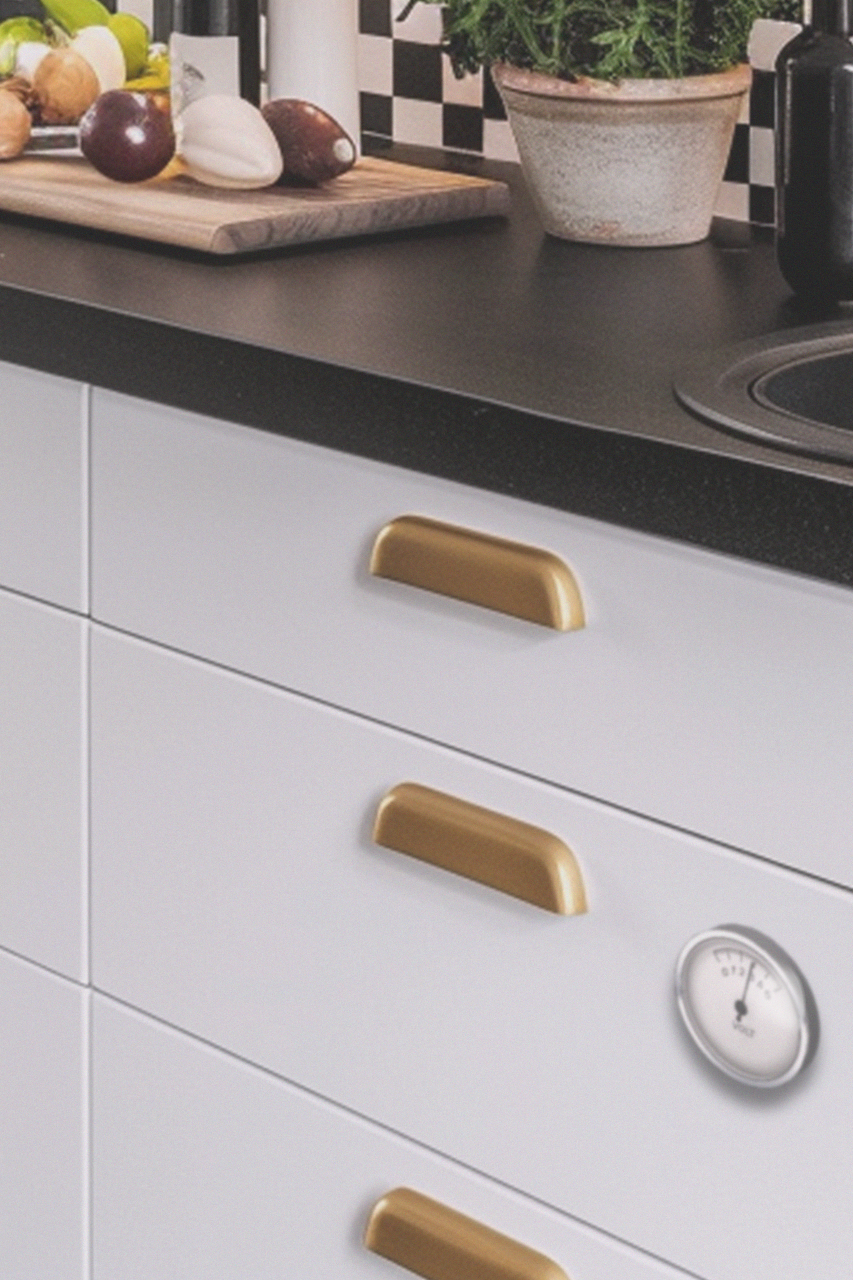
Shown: 3 V
